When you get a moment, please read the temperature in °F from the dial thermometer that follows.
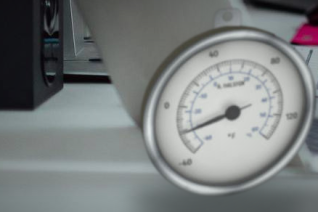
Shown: -20 °F
